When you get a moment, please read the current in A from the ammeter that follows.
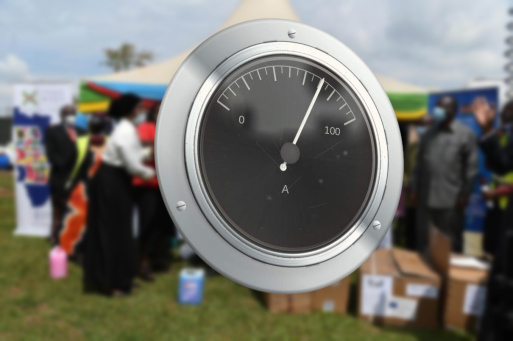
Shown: 70 A
